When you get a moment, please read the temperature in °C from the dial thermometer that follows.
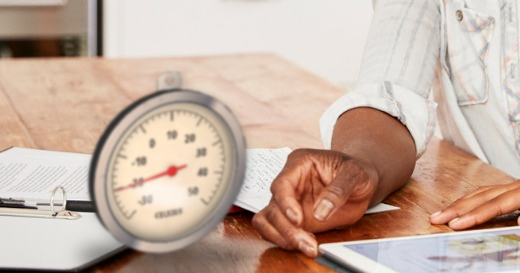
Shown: -20 °C
